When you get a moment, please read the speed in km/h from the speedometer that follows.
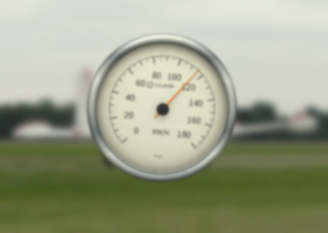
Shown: 115 km/h
